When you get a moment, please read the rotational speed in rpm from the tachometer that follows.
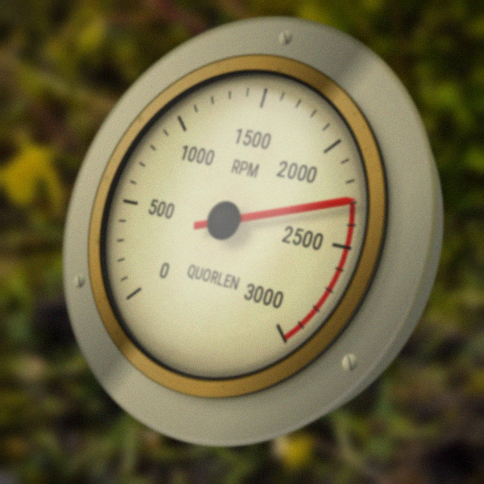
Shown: 2300 rpm
